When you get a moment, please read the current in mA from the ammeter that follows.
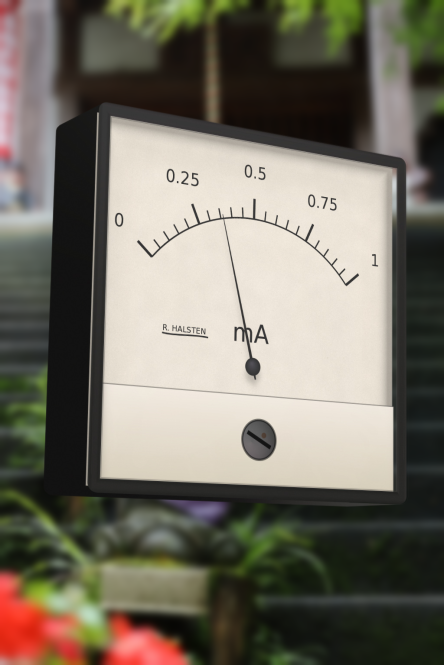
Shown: 0.35 mA
